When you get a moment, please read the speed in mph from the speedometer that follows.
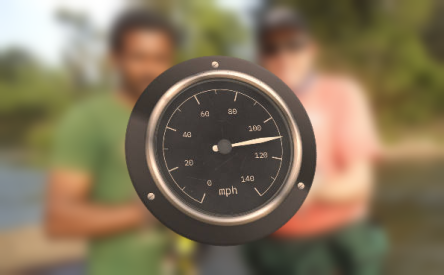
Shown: 110 mph
